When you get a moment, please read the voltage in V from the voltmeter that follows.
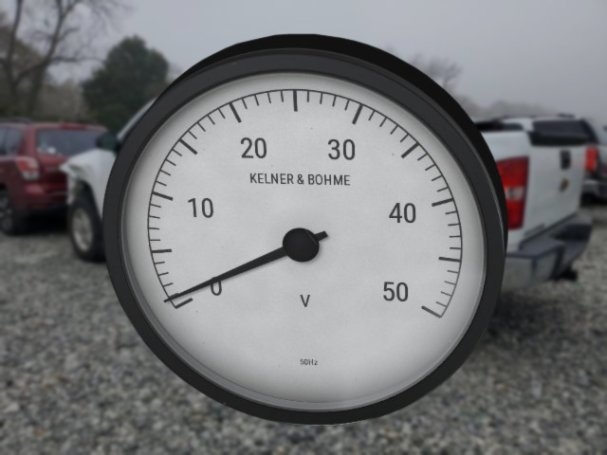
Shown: 1 V
